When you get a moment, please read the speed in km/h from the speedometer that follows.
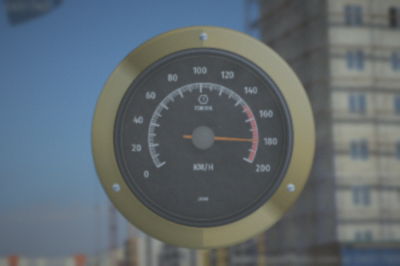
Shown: 180 km/h
